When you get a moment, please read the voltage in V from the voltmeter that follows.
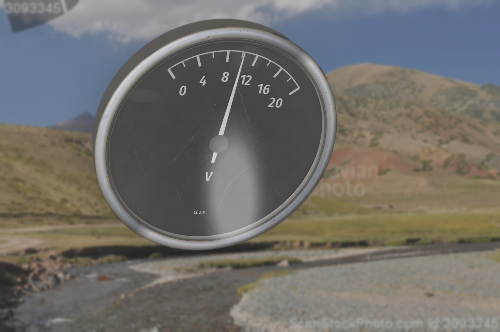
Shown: 10 V
